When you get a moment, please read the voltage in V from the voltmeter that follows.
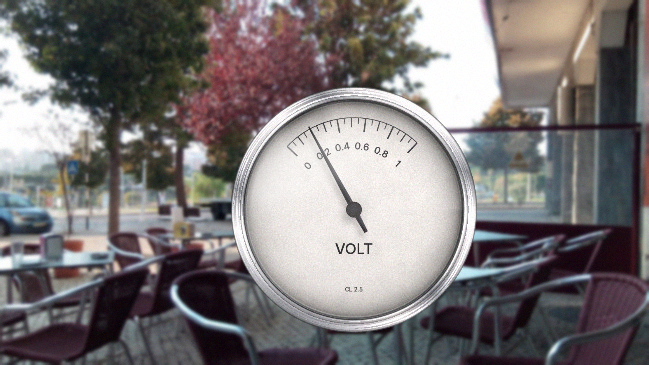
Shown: 0.2 V
